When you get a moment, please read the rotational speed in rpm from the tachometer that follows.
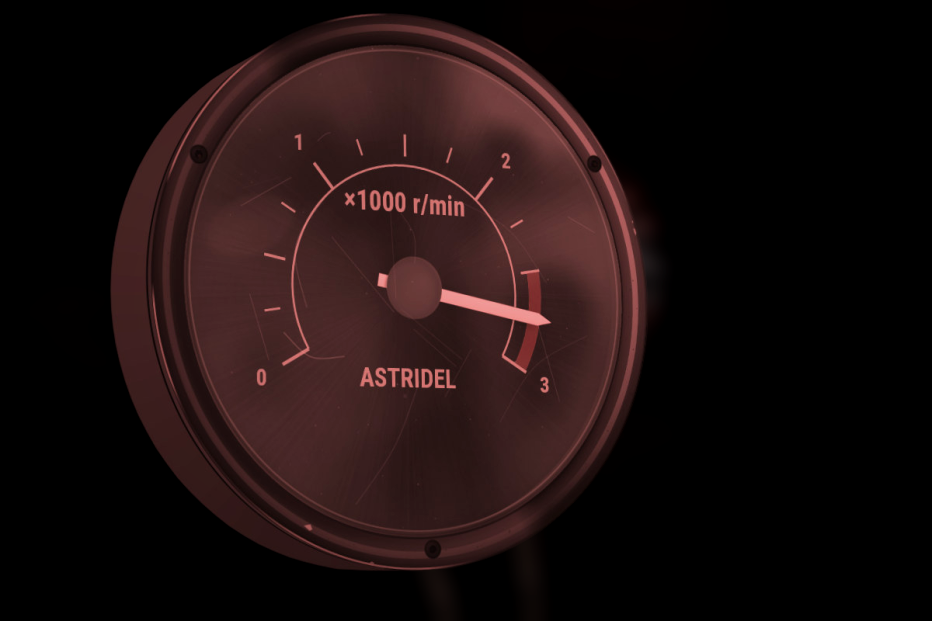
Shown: 2750 rpm
